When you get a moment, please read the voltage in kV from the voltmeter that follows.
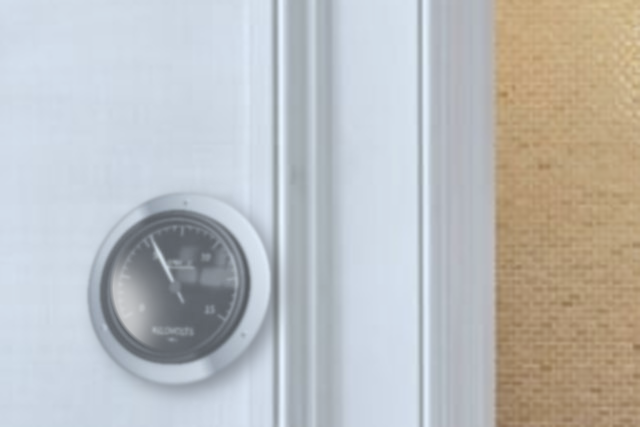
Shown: 5.5 kV
